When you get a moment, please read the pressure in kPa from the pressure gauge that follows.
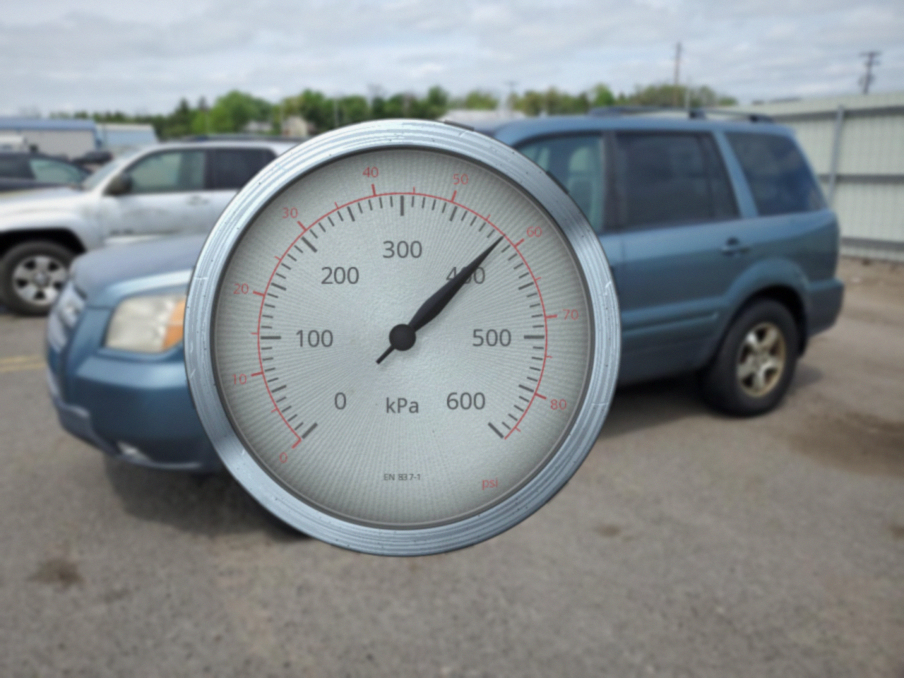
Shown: 400 kPa
